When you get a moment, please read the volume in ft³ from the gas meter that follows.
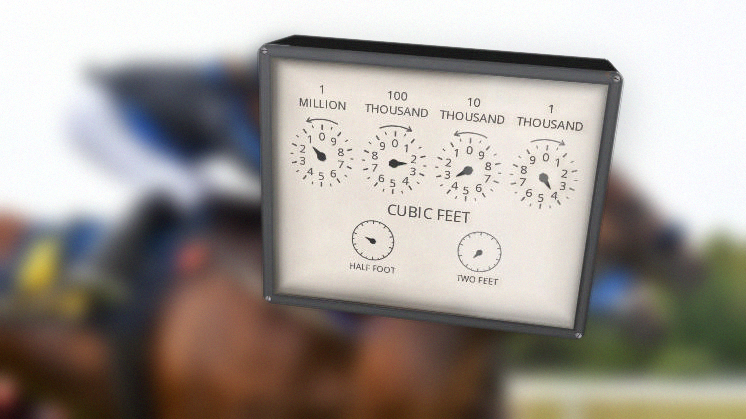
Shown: 123400 ft³
